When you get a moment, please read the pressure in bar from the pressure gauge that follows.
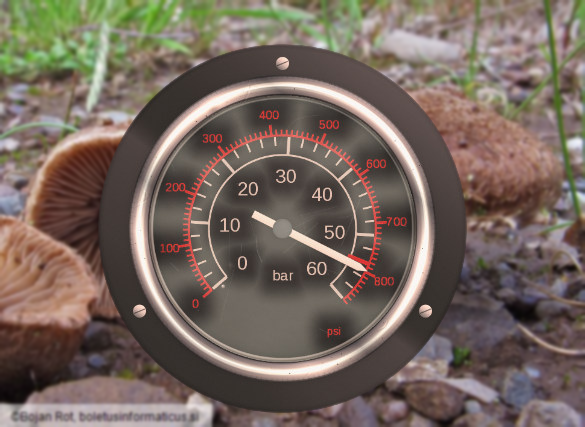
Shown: 55 bar
